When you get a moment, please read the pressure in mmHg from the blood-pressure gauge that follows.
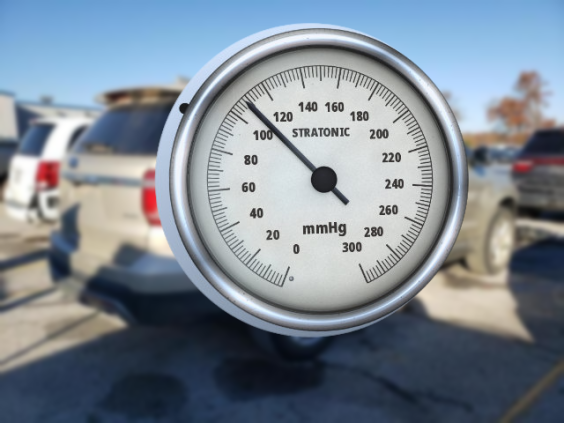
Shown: 108 mmHg
